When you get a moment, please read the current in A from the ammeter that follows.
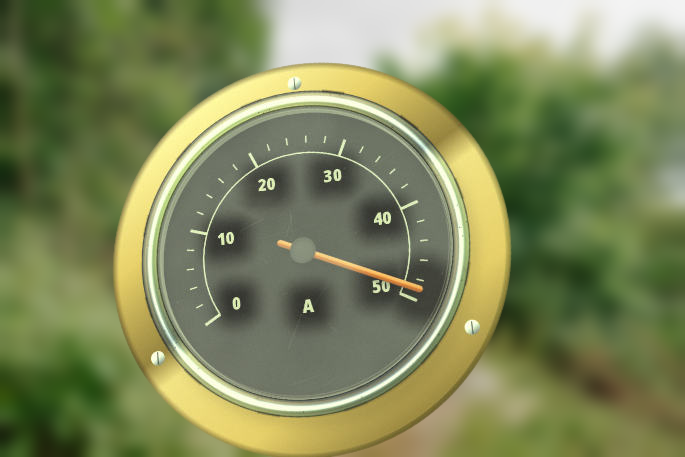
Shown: 49 A
